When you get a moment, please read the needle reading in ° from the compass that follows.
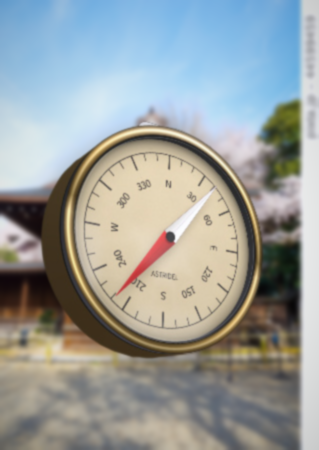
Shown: 220 °
